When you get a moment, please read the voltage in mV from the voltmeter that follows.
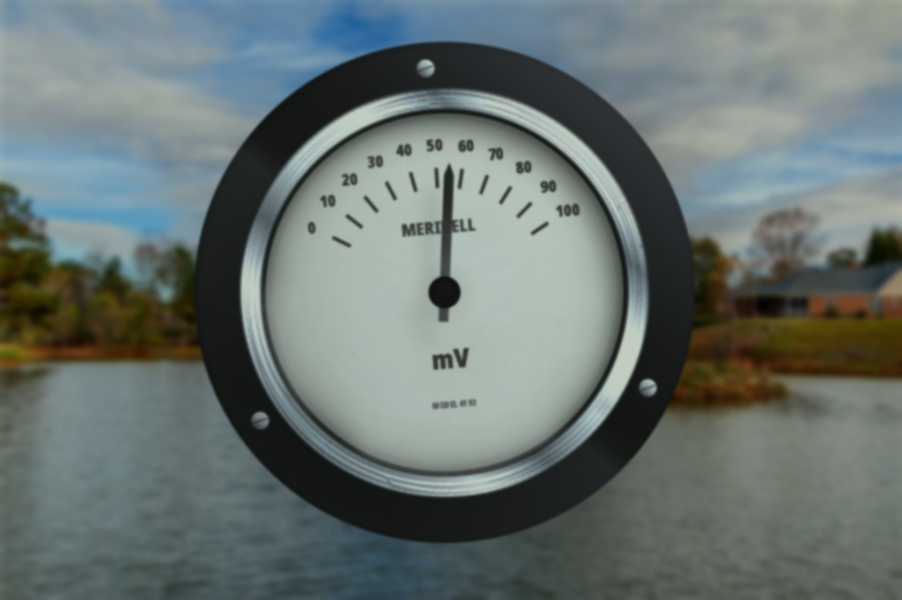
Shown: 55 mV
